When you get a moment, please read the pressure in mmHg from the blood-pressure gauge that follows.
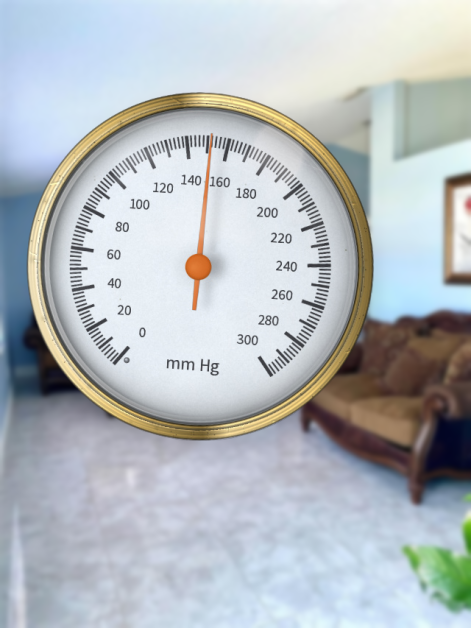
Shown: 152 mmHg
